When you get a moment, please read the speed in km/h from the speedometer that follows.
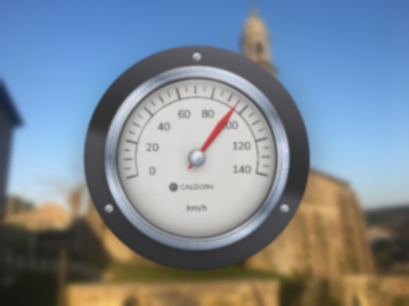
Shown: 95 km/h
